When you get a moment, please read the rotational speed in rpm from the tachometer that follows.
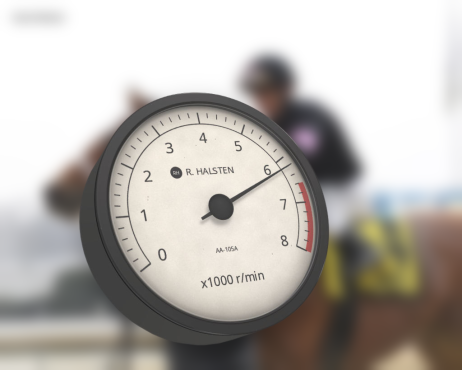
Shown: 6200 rpm
